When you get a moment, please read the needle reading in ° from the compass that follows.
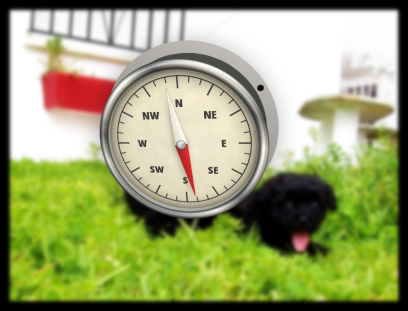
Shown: 170 °
